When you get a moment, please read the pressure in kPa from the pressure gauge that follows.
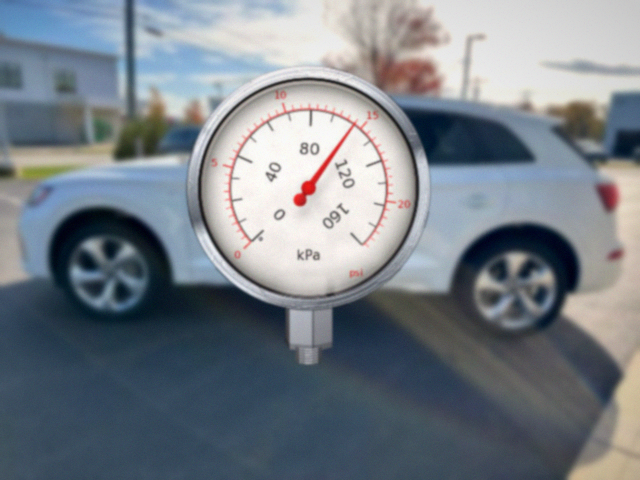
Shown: 100 kPa
